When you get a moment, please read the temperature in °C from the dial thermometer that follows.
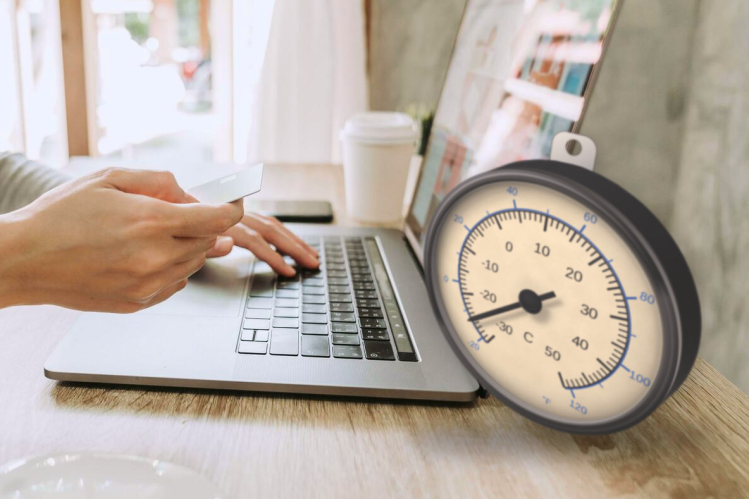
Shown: -25 °C
